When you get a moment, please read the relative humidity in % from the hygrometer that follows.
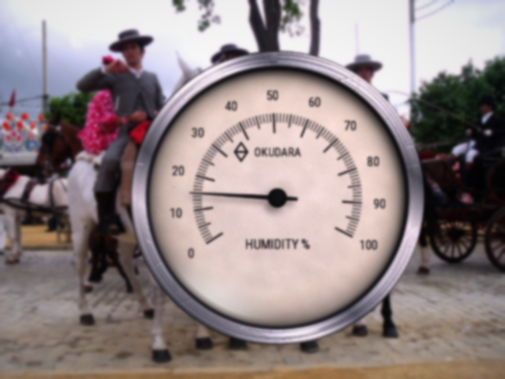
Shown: 15 %
